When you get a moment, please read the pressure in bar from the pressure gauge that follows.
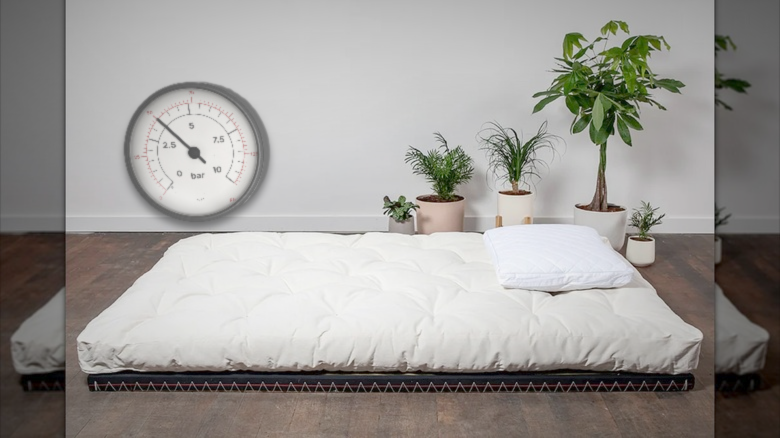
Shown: 3.5 bar
